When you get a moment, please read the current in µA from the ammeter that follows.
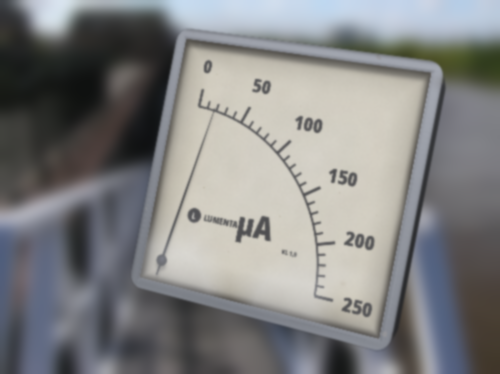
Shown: 20 µA
